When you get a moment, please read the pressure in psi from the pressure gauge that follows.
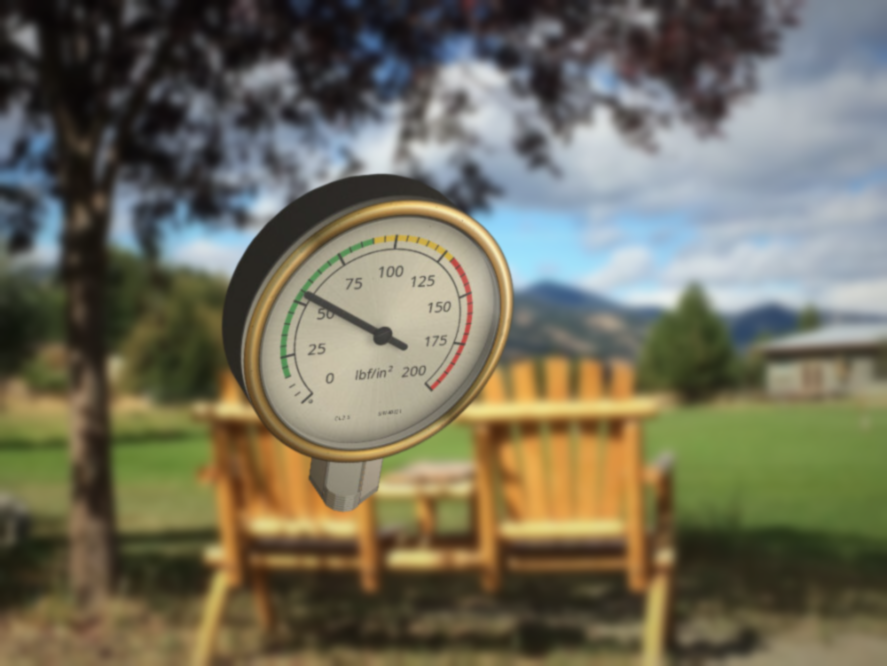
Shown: 55 psi
